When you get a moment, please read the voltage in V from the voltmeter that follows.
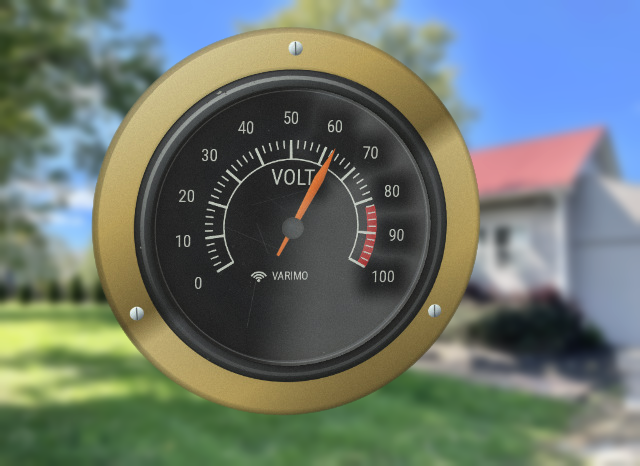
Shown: 62 V
